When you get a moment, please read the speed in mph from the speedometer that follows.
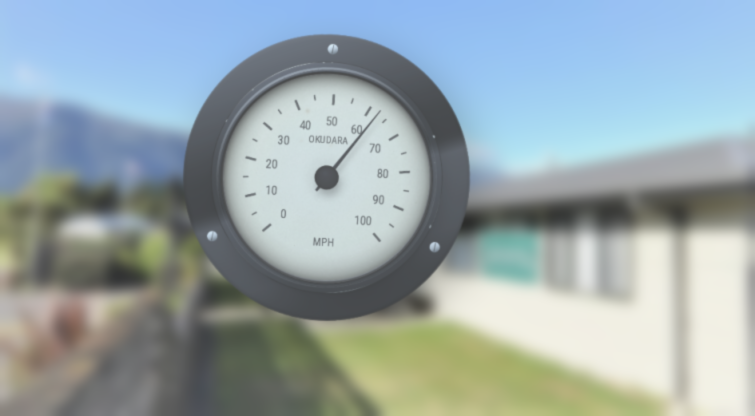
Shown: 62.5 mph
